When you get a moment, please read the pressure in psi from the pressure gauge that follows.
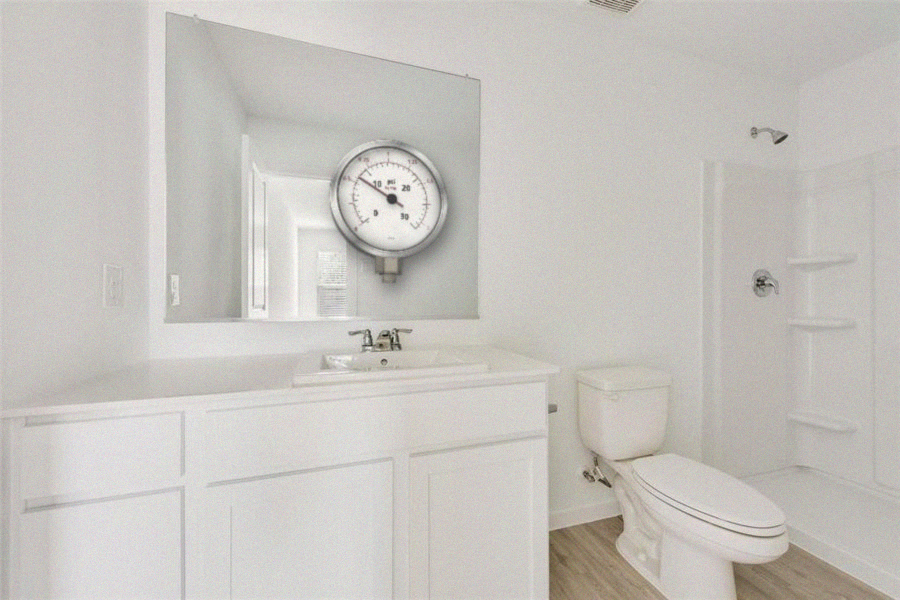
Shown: 8 psi
